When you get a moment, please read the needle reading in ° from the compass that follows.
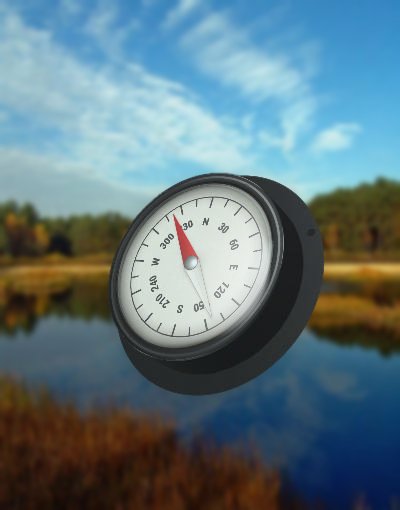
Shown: 322.5 °
